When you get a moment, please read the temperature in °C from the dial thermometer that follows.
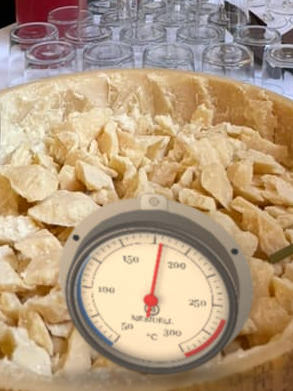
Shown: 180 °C
